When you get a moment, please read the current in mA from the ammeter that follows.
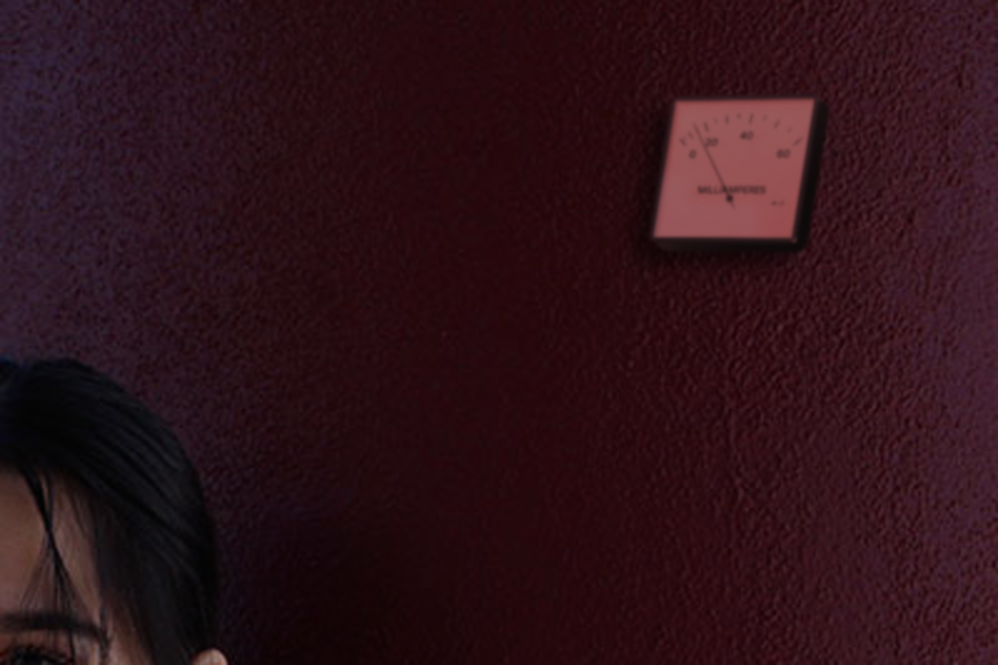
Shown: 15 mA
